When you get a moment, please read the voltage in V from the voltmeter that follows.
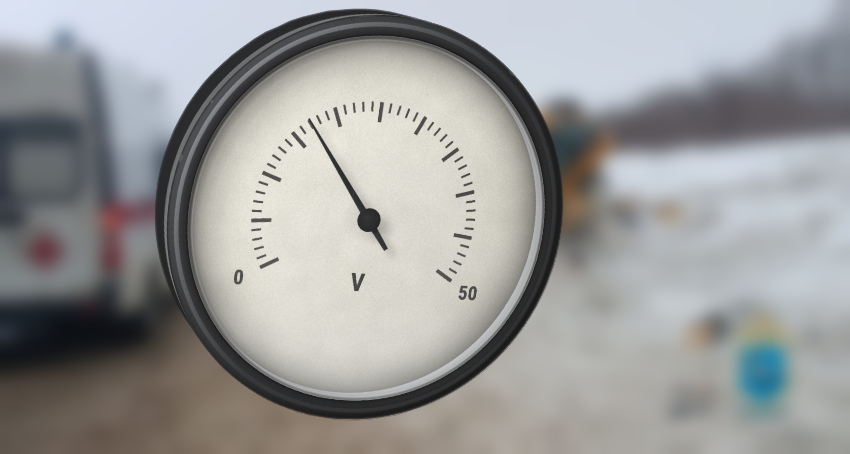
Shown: 17 V
